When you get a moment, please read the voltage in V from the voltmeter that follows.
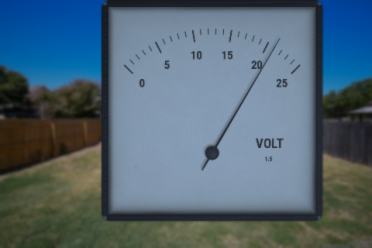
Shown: 21 V
